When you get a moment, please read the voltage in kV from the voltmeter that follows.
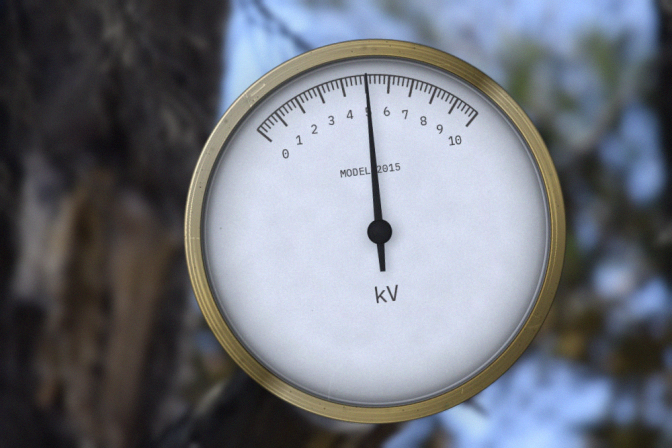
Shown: 5 kV
